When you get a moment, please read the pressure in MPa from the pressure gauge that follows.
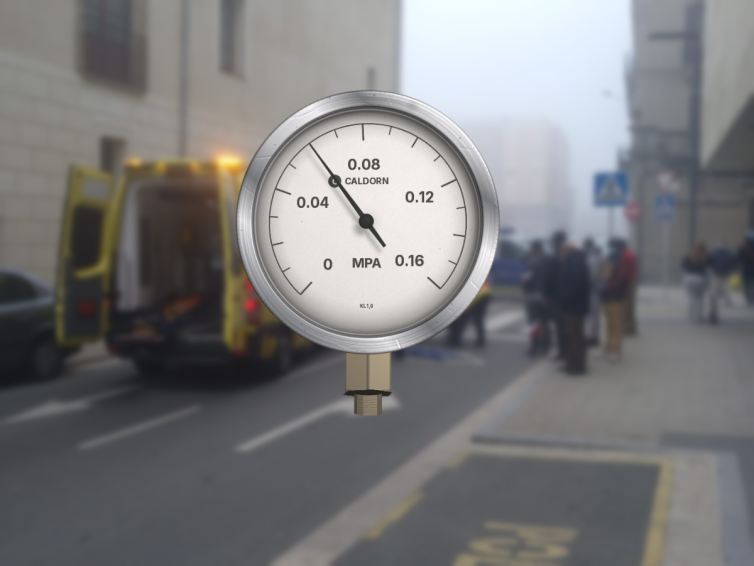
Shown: 0.06 MPa
